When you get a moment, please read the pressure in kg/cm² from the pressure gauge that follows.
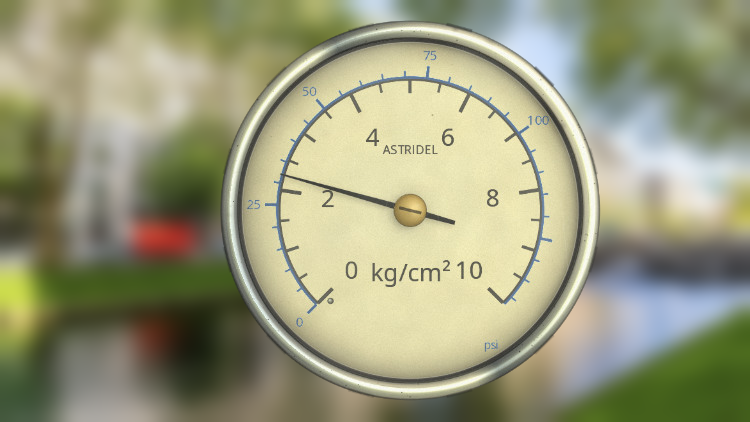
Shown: 2.25 kg/cm²
